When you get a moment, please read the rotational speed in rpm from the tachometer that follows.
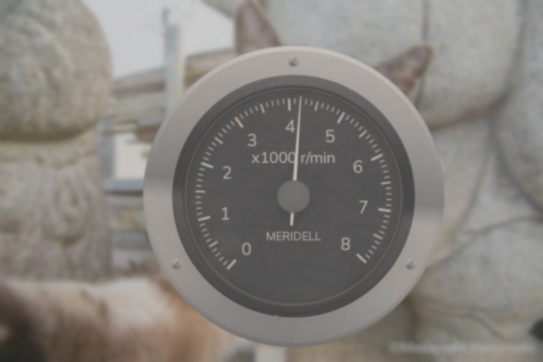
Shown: 4200 rpm
